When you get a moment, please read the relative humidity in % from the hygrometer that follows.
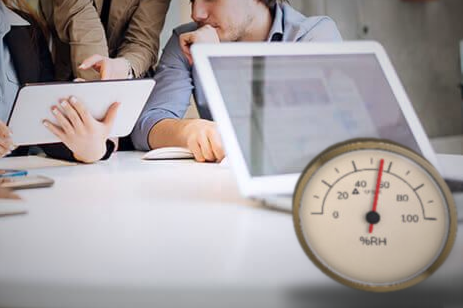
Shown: 55 %
